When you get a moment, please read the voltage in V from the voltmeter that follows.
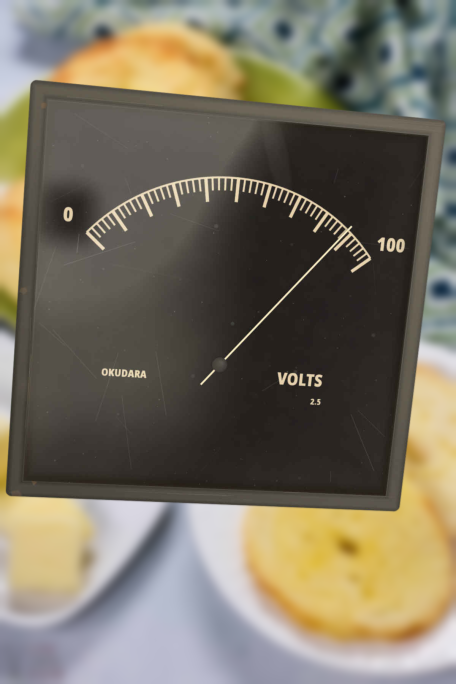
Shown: 88 V
